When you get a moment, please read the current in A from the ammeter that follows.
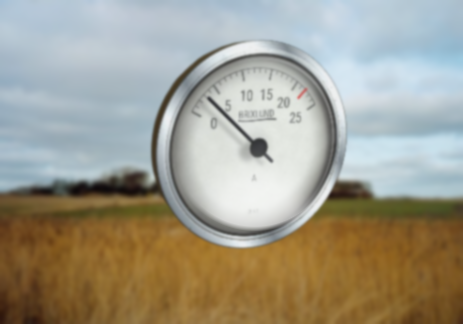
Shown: 3 A
